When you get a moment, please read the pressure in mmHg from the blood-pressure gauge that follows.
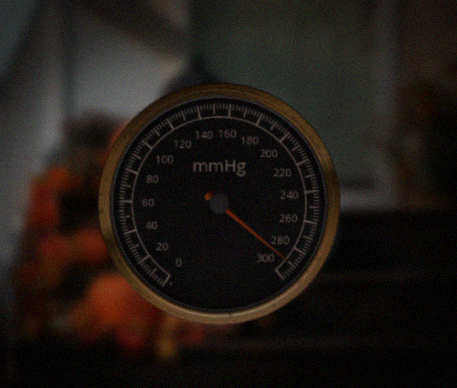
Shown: 290 mmHg
